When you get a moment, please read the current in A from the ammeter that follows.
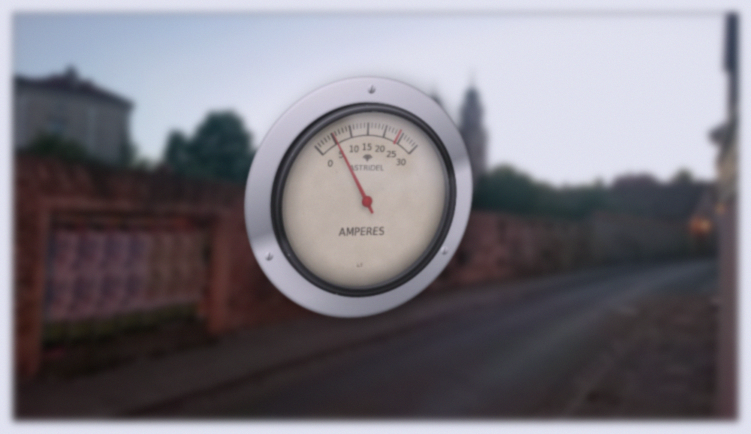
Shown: 5 A
